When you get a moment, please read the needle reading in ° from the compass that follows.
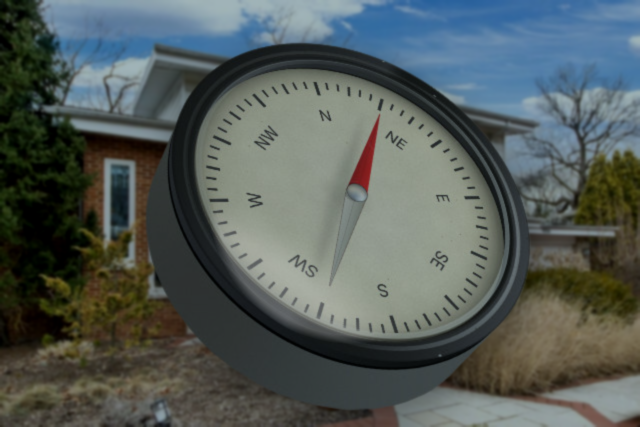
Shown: 30 °
